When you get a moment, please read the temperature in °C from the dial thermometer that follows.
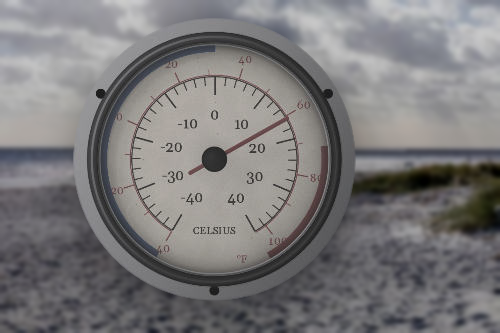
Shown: 16 °C
